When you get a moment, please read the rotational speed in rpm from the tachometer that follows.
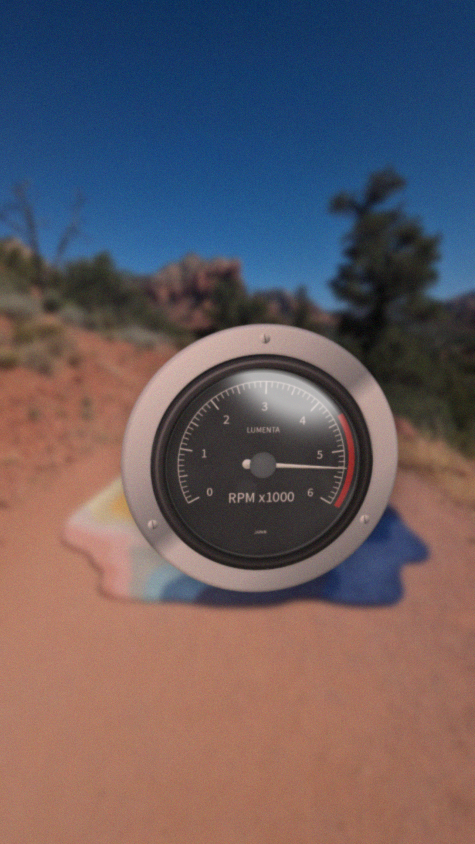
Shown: 5300 rpm
